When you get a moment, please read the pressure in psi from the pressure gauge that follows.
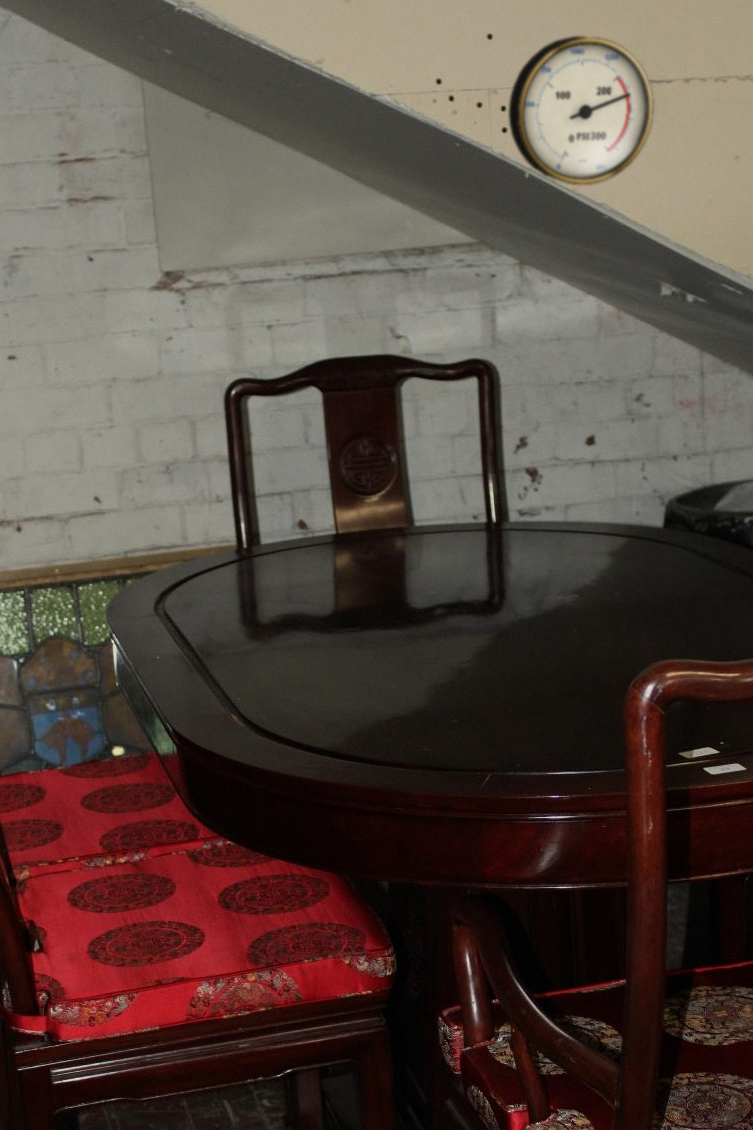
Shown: 225 psi
